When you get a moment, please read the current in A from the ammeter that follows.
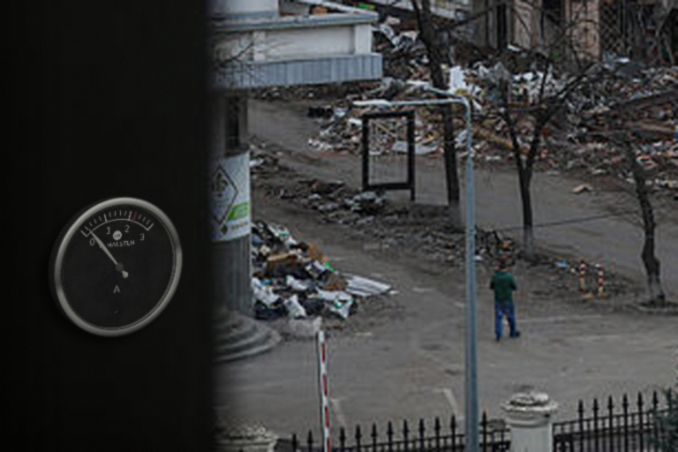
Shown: 0.2 A
